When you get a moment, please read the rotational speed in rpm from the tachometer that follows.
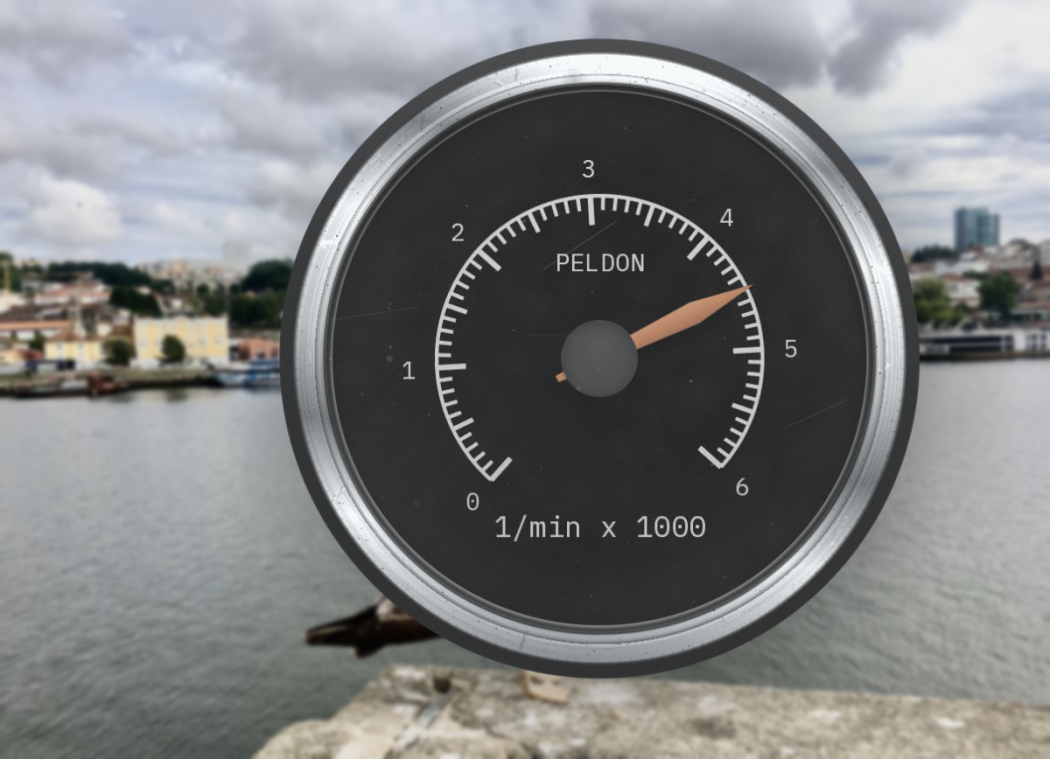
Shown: 4500 rpm
